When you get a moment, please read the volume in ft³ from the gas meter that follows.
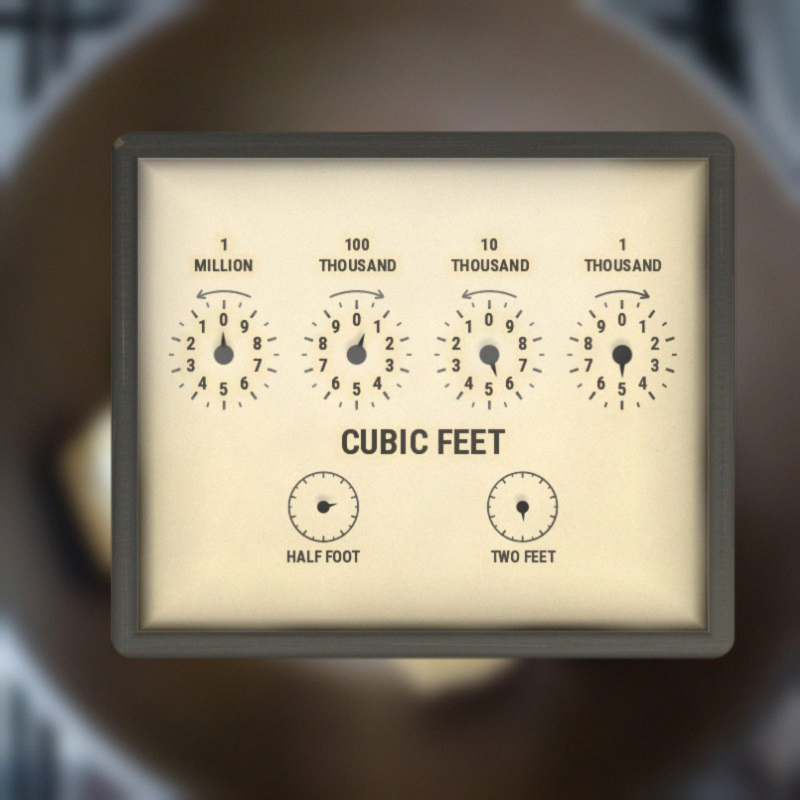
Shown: 5500 ft³
